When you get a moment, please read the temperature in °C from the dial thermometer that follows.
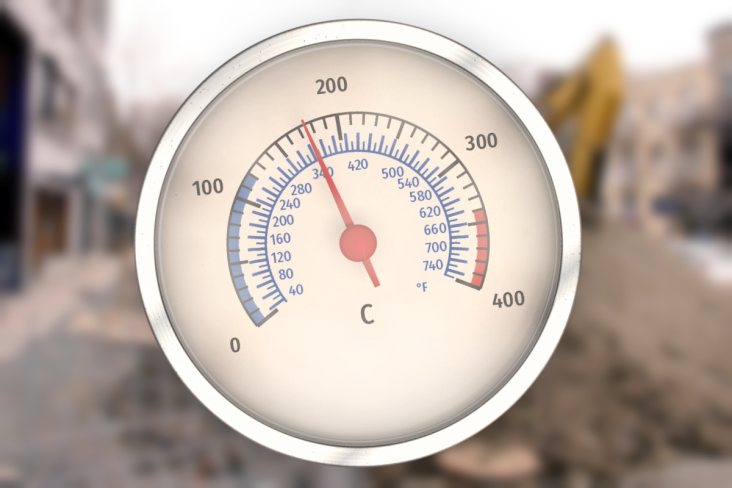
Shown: 175 °C
